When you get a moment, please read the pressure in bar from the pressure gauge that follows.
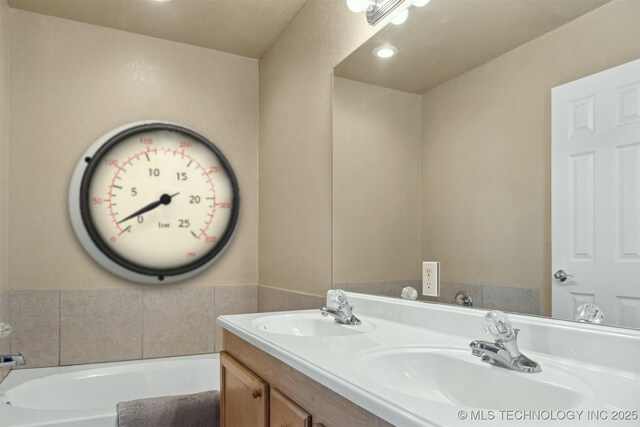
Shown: 1 bar
